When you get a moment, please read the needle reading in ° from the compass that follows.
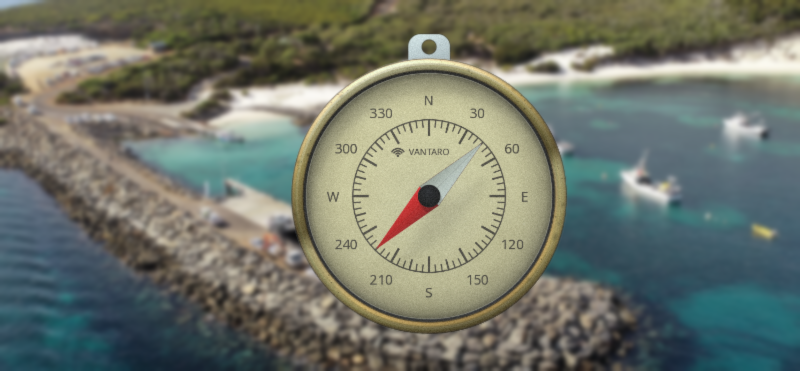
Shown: 225 °
